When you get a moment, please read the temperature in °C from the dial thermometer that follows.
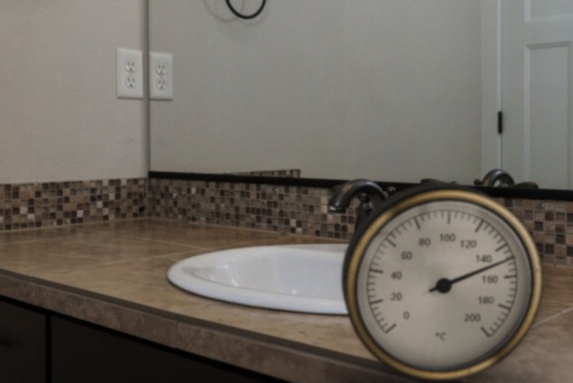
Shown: 148 °C
